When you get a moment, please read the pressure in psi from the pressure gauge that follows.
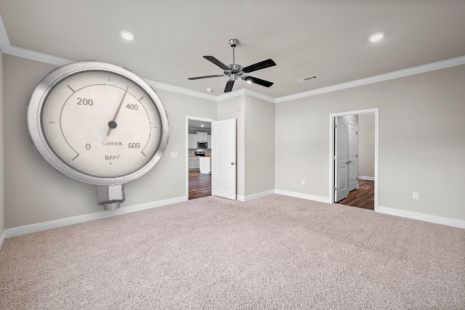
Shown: 350 psi
